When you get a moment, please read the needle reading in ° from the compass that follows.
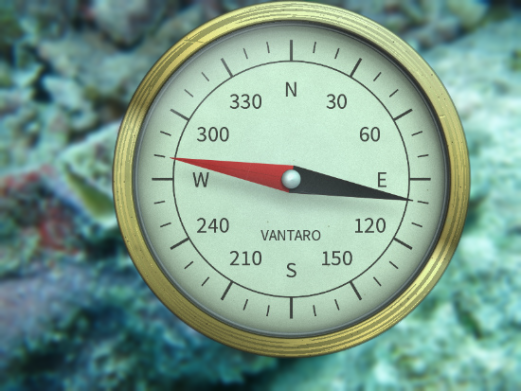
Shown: 280 °
